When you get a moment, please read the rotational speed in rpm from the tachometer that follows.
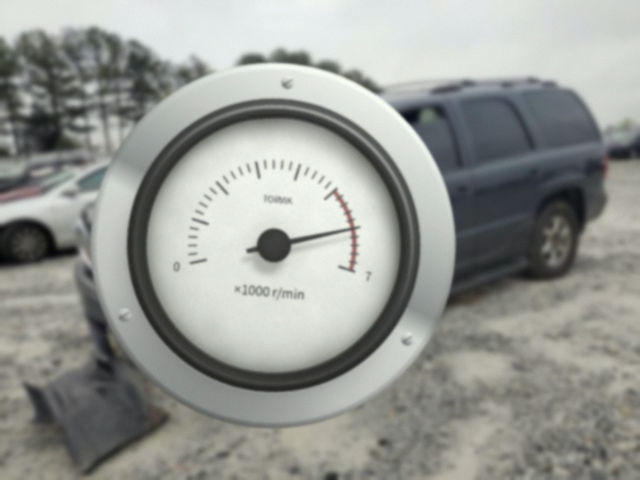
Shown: 6000 rpm
